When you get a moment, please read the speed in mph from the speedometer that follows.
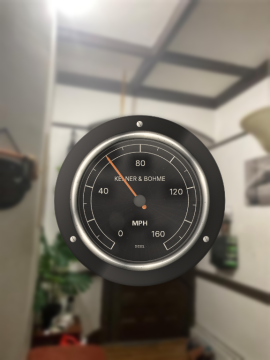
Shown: 60 mph
